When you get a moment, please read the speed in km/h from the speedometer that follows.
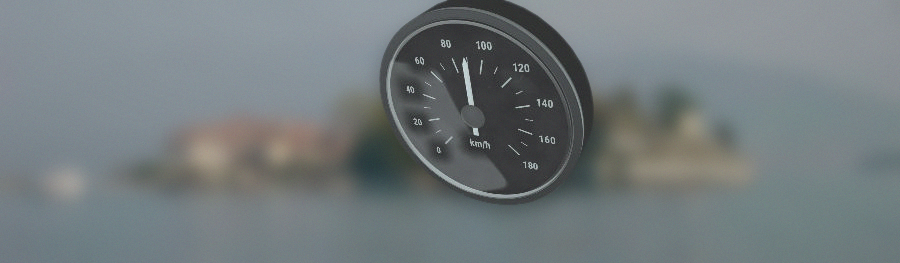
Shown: 90 km/h
